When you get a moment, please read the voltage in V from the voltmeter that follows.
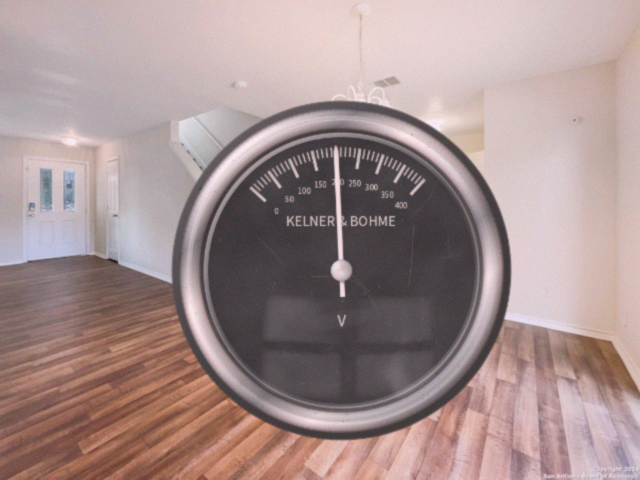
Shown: 200 V
